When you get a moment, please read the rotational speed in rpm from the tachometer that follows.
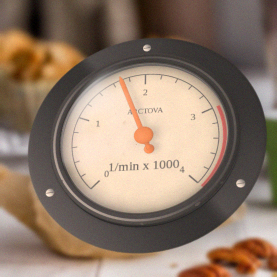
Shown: 1700 rpm
